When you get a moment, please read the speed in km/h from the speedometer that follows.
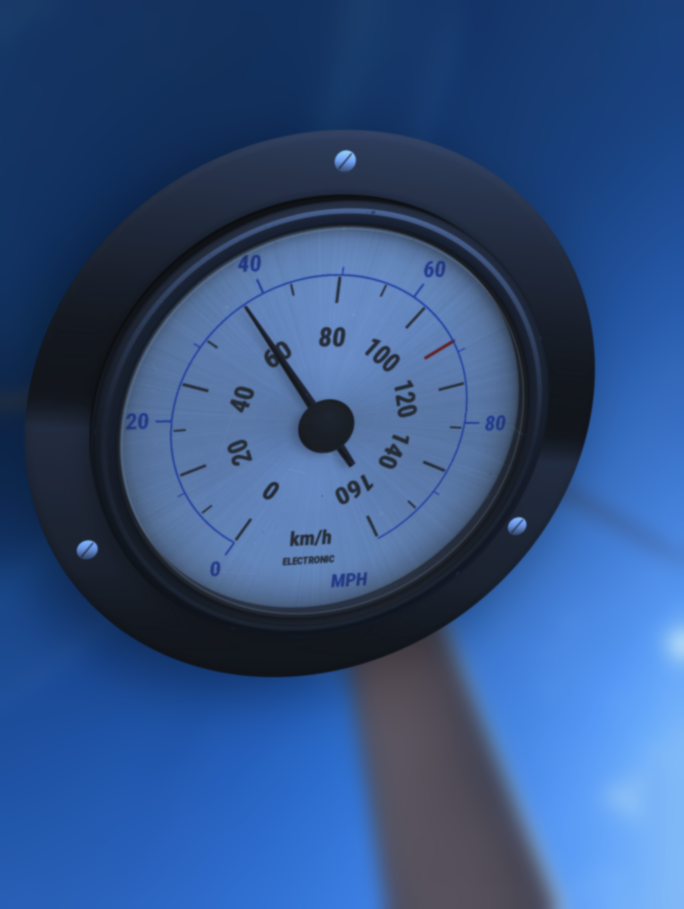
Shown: 60 km/h
